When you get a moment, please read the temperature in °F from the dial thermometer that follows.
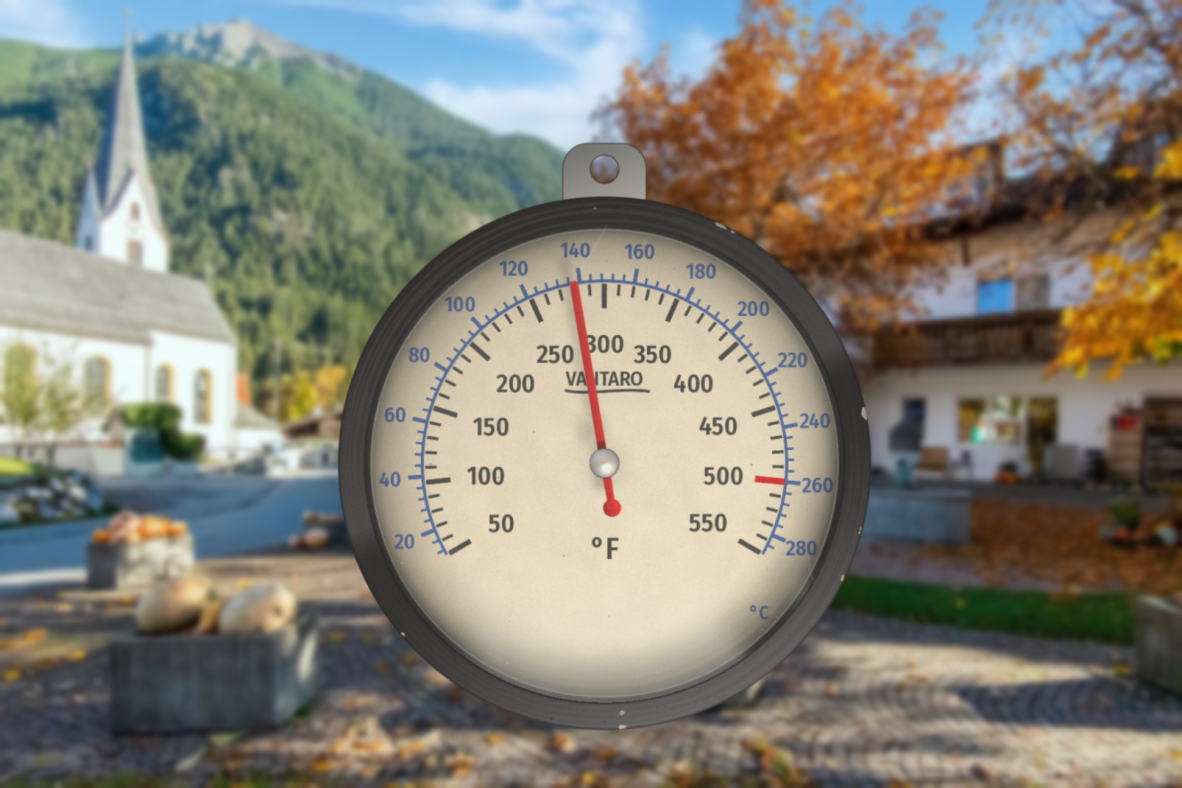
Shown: 280 °F
